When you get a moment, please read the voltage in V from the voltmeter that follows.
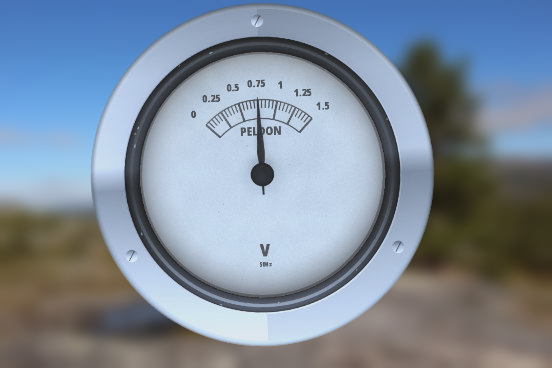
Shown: 0.75 V
